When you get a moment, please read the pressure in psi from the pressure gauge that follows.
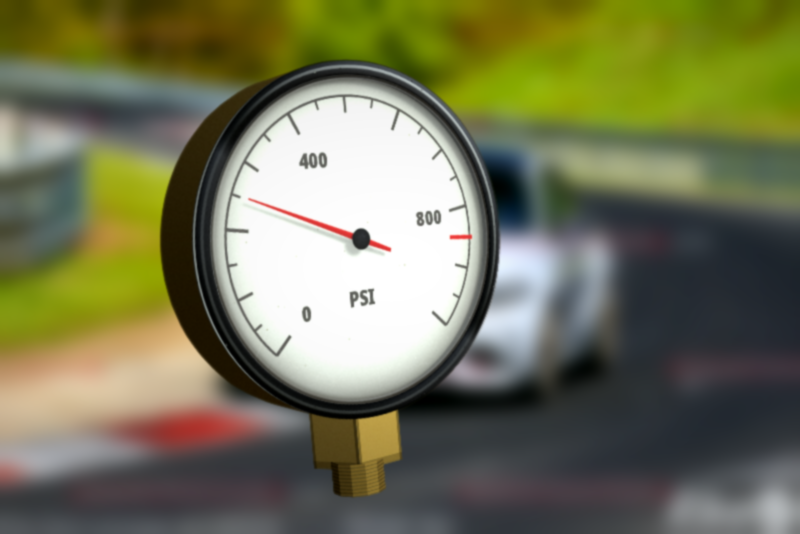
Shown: 250 psi
